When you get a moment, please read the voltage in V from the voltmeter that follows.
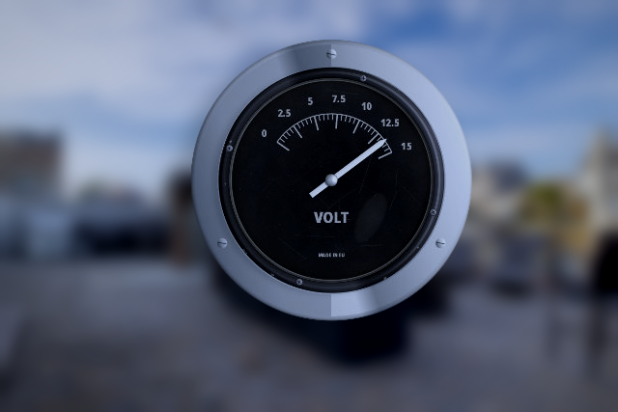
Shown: 13.5 V
